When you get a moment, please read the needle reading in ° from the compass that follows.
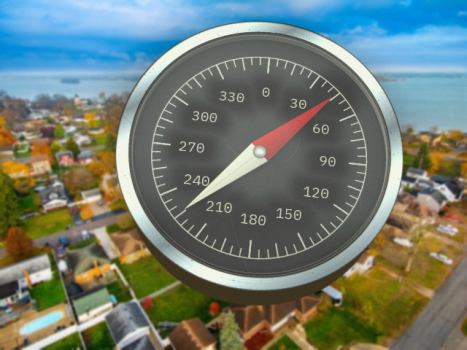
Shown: 45 °
